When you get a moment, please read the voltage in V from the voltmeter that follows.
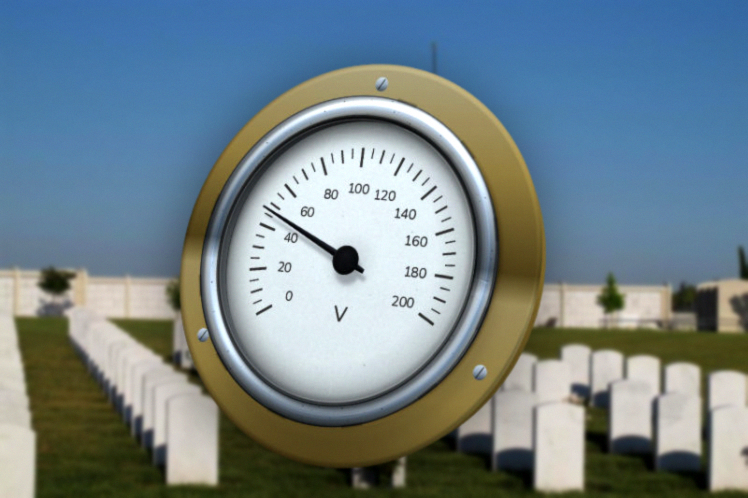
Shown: 47.5 V
